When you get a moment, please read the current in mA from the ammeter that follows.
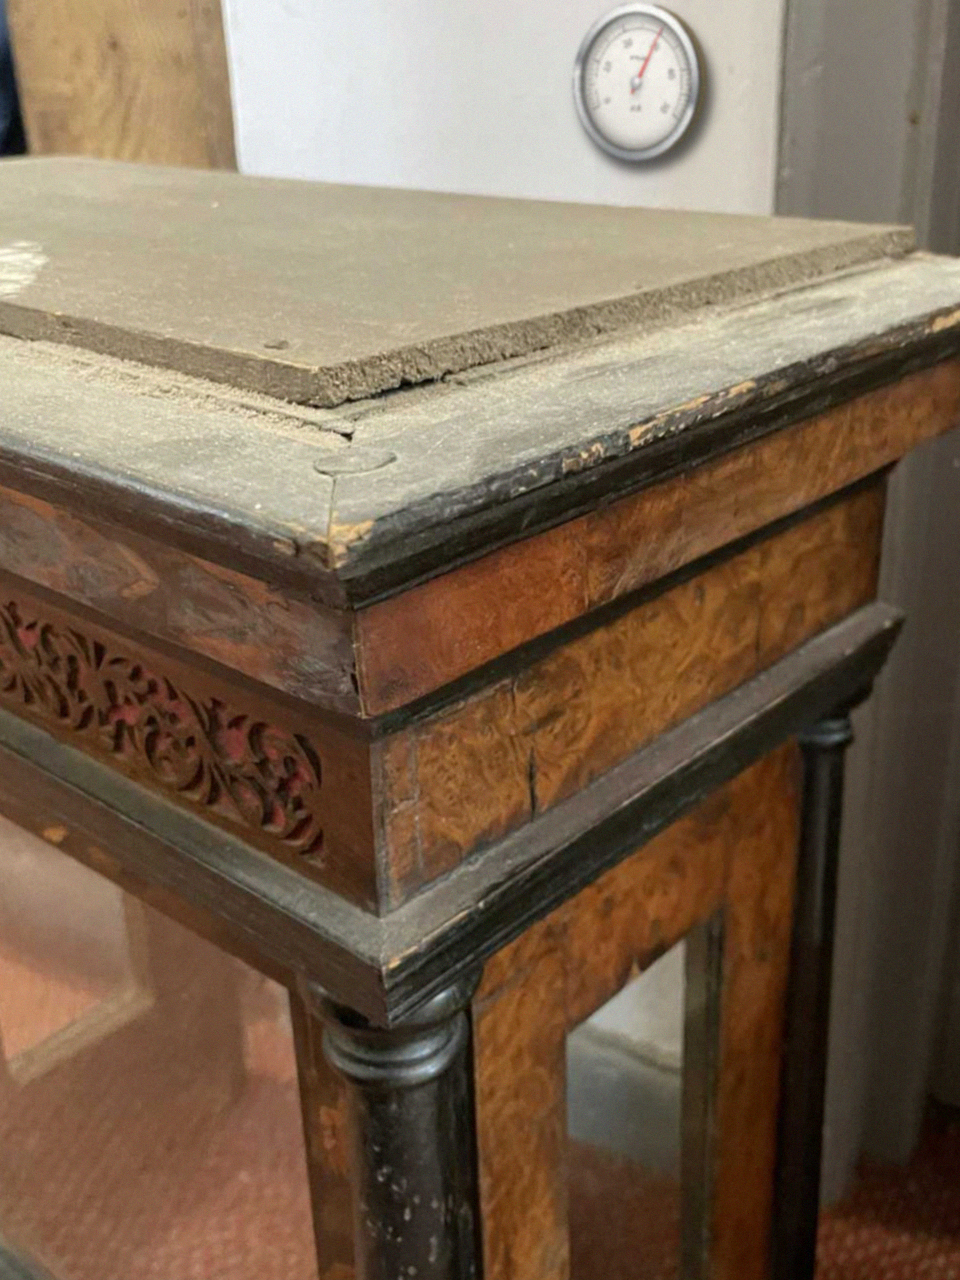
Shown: 30 mA
